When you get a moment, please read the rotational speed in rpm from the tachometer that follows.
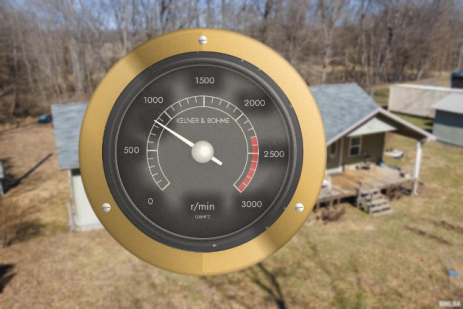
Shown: 850 rpm
